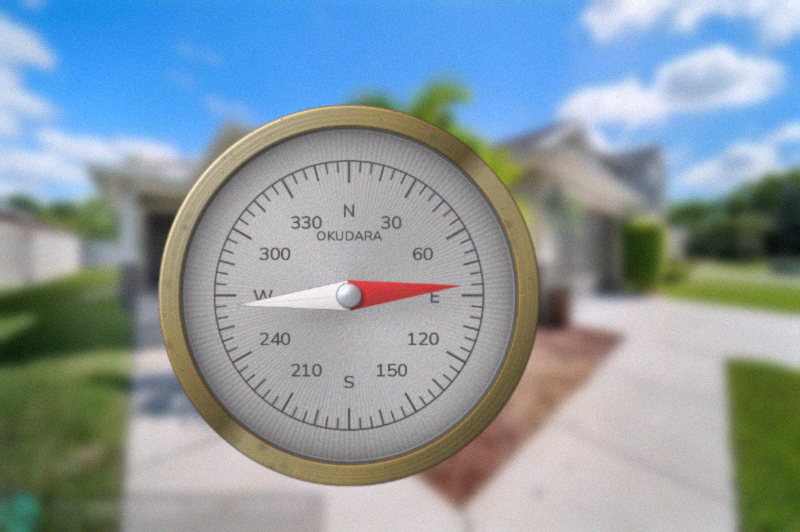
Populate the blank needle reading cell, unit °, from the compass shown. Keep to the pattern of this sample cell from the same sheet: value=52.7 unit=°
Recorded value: value=85 unit=°
